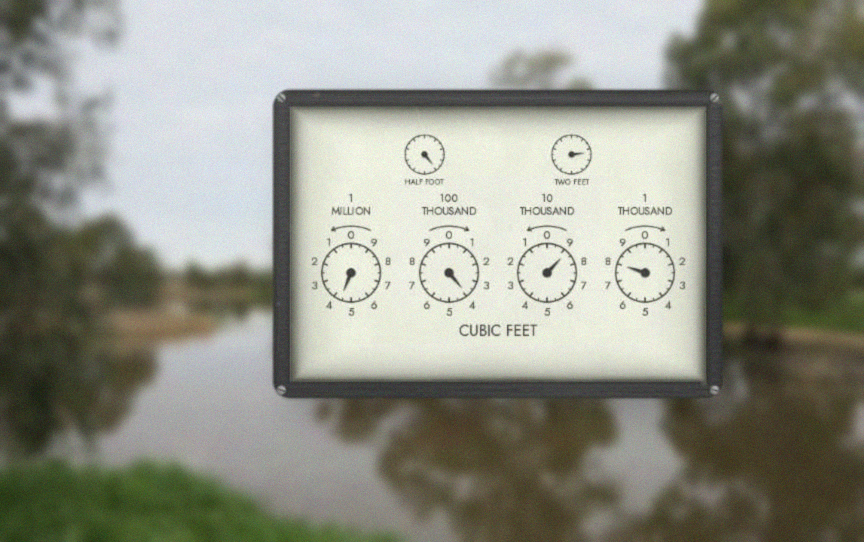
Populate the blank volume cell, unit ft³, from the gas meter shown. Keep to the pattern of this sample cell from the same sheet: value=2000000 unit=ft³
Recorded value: value=438800 unit=ft³
